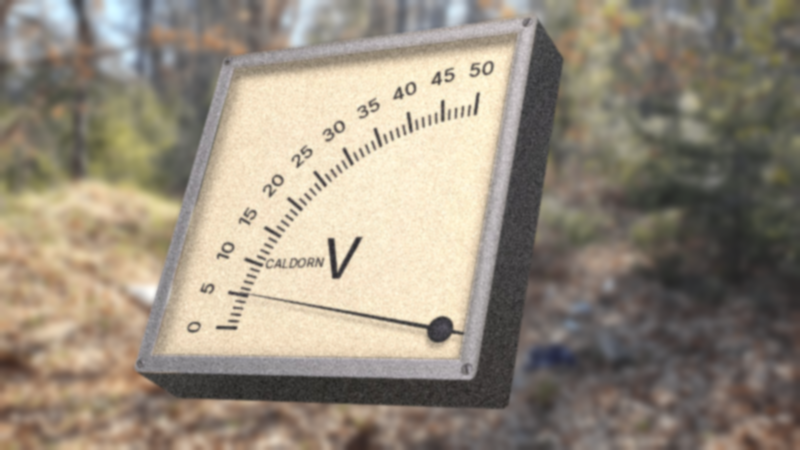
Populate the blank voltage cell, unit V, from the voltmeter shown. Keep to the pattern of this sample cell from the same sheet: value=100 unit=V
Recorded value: value=5 unit=V
